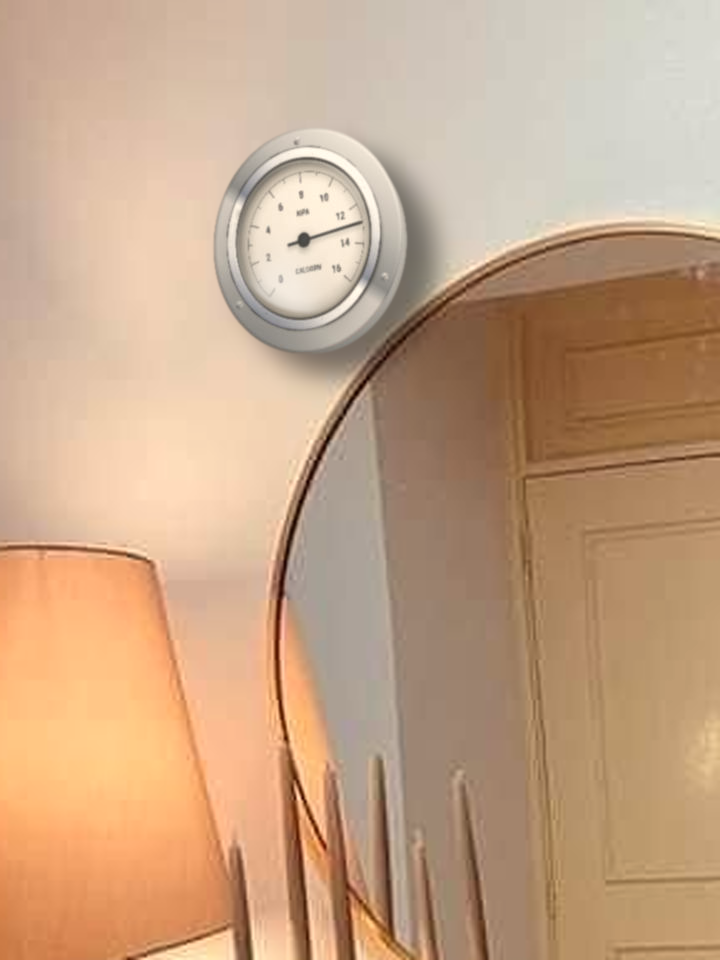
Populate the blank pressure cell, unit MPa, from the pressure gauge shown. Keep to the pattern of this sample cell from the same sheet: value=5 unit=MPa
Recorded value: value=13 unit=MPa
